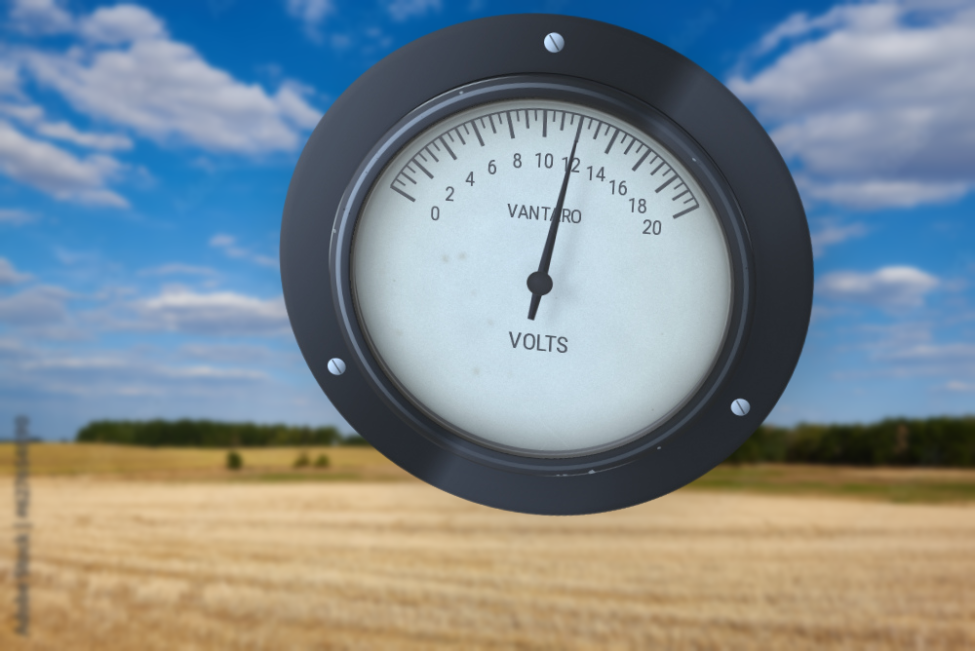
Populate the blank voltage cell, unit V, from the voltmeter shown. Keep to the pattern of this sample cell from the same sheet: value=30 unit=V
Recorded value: value=12 unit=V
